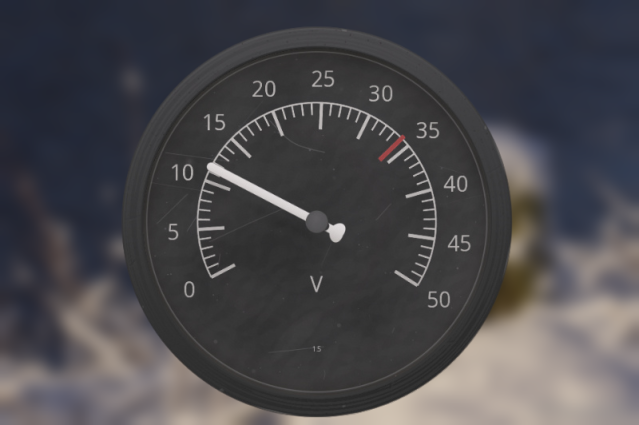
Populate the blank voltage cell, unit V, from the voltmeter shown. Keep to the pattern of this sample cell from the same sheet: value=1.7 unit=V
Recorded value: value=11.5 unit=V
